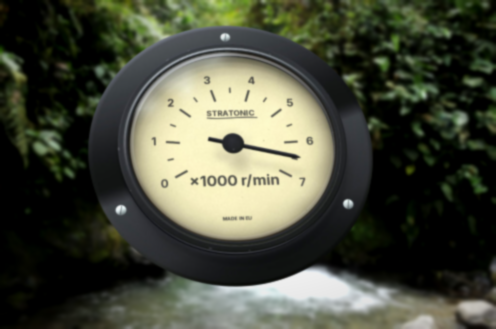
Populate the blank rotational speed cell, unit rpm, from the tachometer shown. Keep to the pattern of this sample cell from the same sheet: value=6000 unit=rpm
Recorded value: value=6500 unit=rpm
